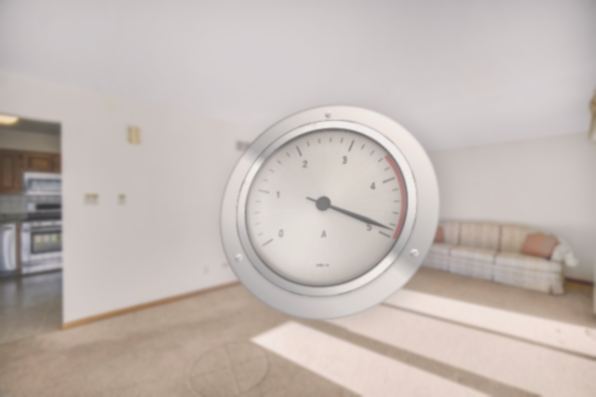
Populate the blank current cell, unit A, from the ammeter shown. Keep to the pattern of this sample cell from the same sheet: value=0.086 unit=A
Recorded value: value=4.9 unit=A
